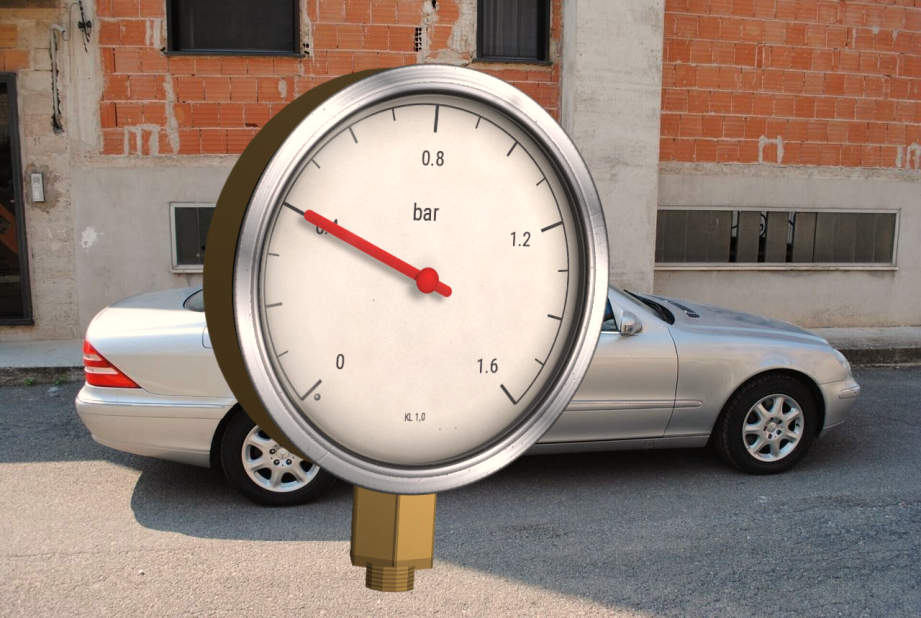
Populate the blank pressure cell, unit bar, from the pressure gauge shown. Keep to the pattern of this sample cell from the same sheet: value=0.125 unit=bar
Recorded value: value=0.4 unit=bar
